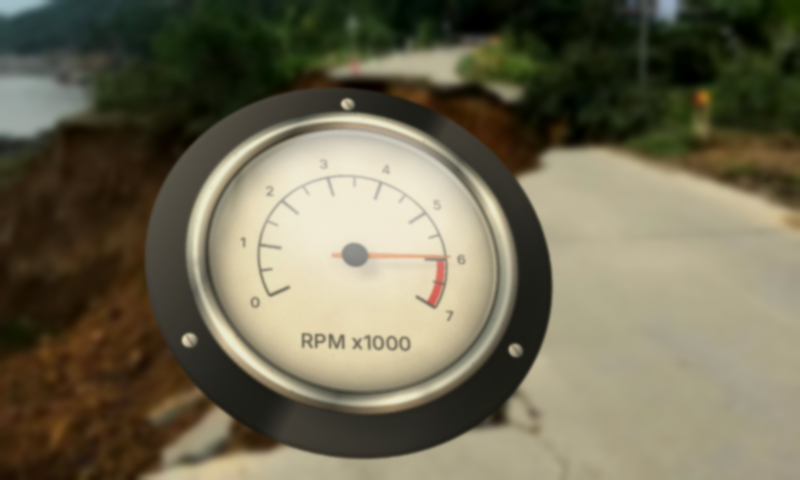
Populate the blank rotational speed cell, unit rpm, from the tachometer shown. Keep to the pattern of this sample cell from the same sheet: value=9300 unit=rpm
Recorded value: value=6000 unit=rpm
